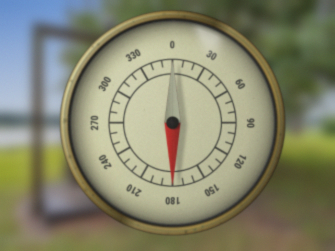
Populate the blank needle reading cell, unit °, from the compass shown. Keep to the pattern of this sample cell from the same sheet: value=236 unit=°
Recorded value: value=180 unit=°
